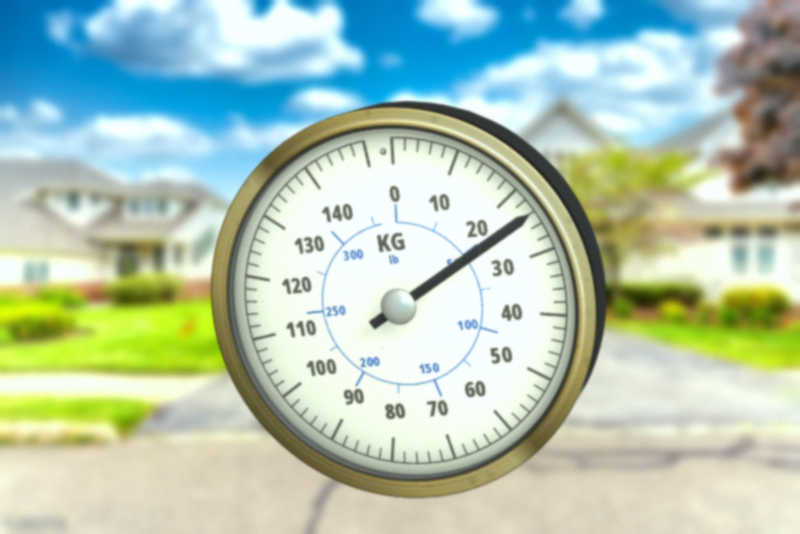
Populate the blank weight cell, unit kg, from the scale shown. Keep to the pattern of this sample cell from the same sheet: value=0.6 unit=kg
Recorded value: value=24 unit=kg
